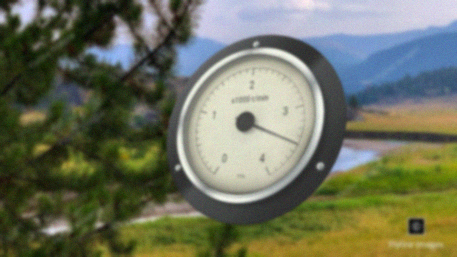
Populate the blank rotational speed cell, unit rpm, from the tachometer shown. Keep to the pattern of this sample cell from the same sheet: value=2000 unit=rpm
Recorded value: value=3500 unit=rpm
